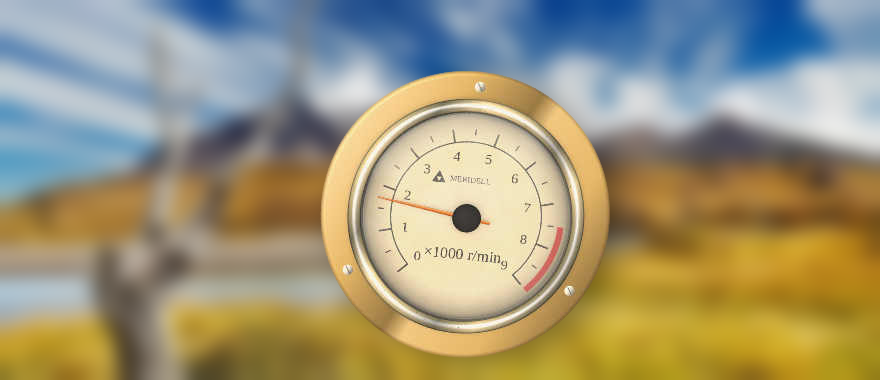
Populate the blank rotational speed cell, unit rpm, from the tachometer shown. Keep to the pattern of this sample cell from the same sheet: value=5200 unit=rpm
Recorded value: value=1750 unit=rpm
